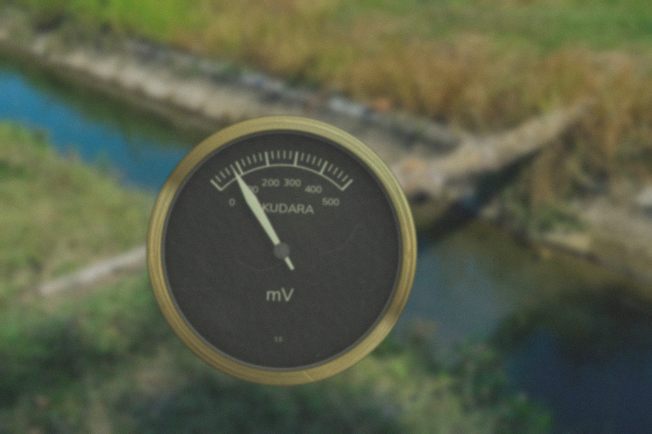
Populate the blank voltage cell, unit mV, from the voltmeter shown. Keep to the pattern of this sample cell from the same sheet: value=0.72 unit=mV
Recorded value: value=80 unit=mV
